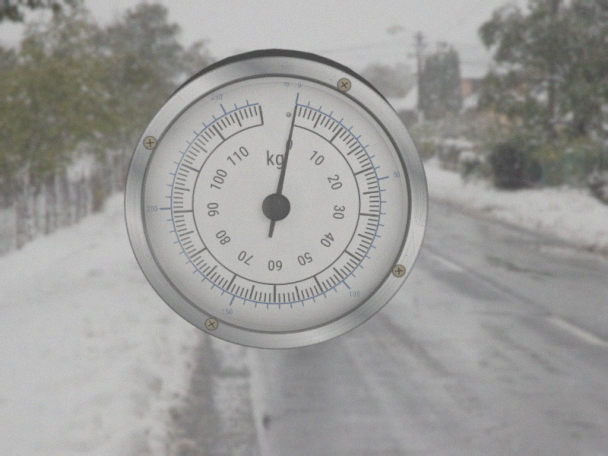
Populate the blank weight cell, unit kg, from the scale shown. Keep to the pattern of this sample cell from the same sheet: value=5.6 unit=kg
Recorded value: value=0 unit=kg
